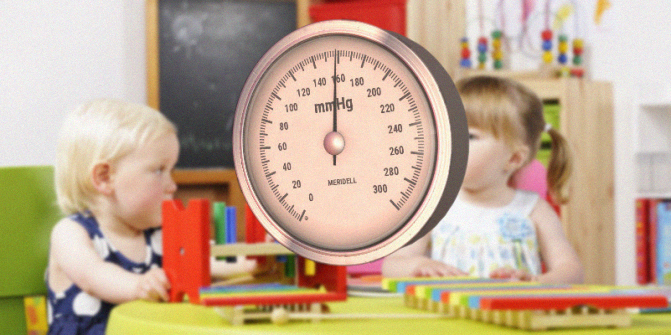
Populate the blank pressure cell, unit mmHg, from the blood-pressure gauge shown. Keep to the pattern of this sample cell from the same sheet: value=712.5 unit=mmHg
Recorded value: value=160 unit=mmHg
